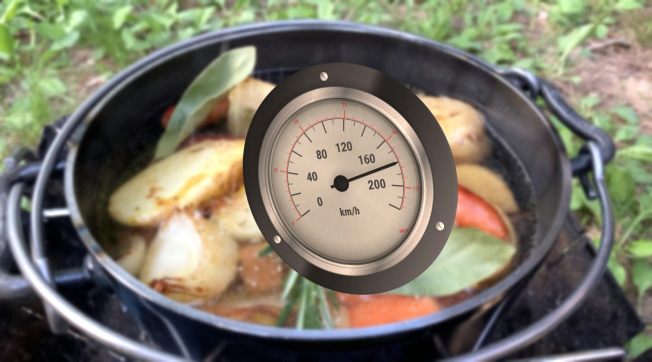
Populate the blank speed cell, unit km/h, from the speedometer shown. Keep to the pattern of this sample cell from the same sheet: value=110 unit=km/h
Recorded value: value=180 unit=km/h
